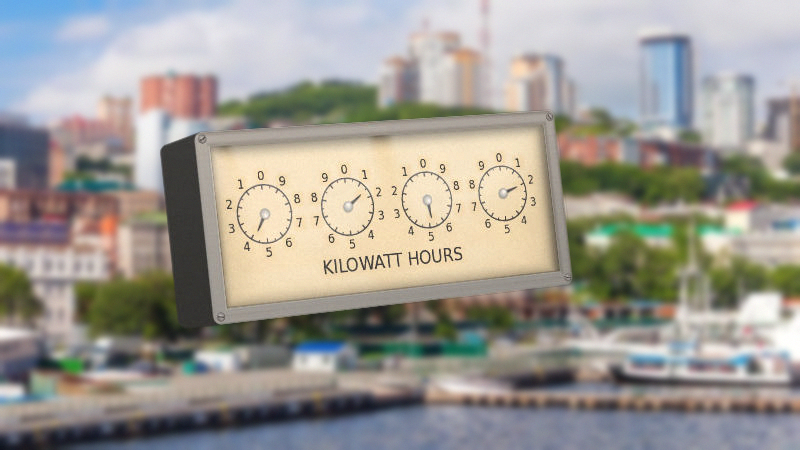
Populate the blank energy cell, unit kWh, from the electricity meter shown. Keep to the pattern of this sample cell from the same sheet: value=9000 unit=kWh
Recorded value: value=4152 unit=kWh
